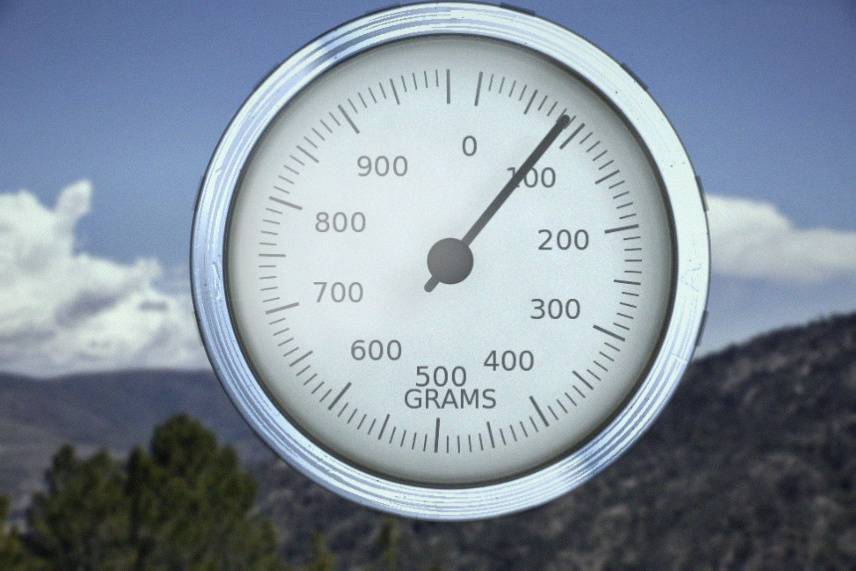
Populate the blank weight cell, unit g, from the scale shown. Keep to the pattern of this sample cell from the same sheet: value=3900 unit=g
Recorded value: value=85 unit=g
